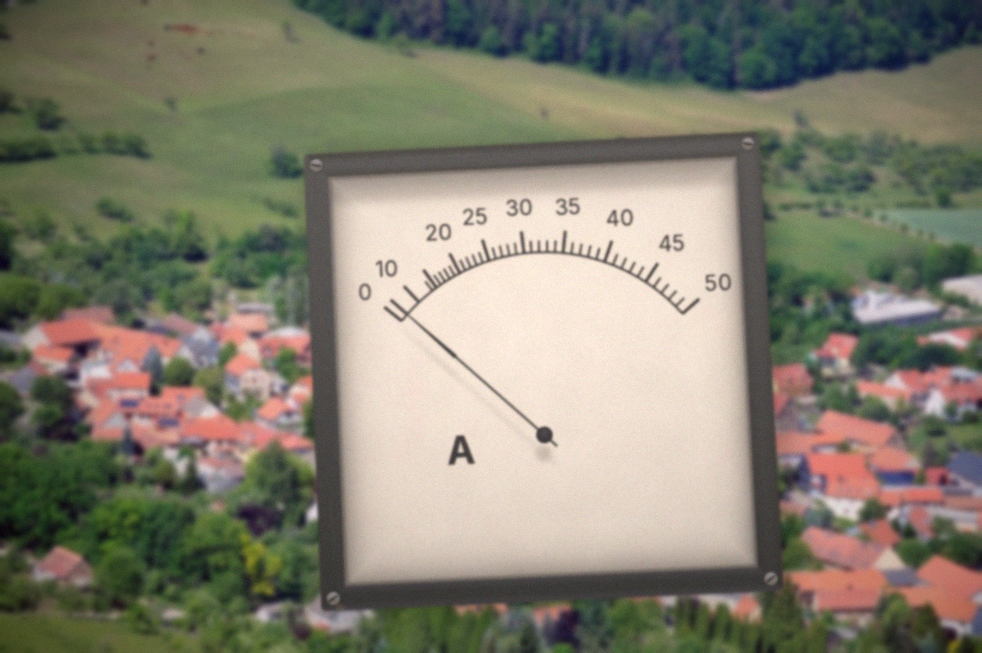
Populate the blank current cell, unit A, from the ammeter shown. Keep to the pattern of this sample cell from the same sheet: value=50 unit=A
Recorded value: value=5 unit=A
